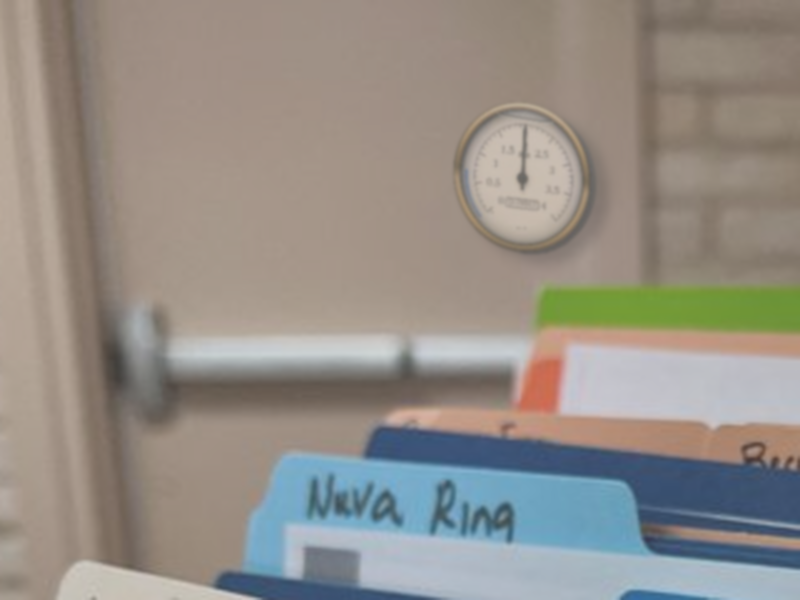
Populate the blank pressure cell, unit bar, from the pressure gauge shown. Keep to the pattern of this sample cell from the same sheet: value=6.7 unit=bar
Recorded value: value=2 unit=bar
